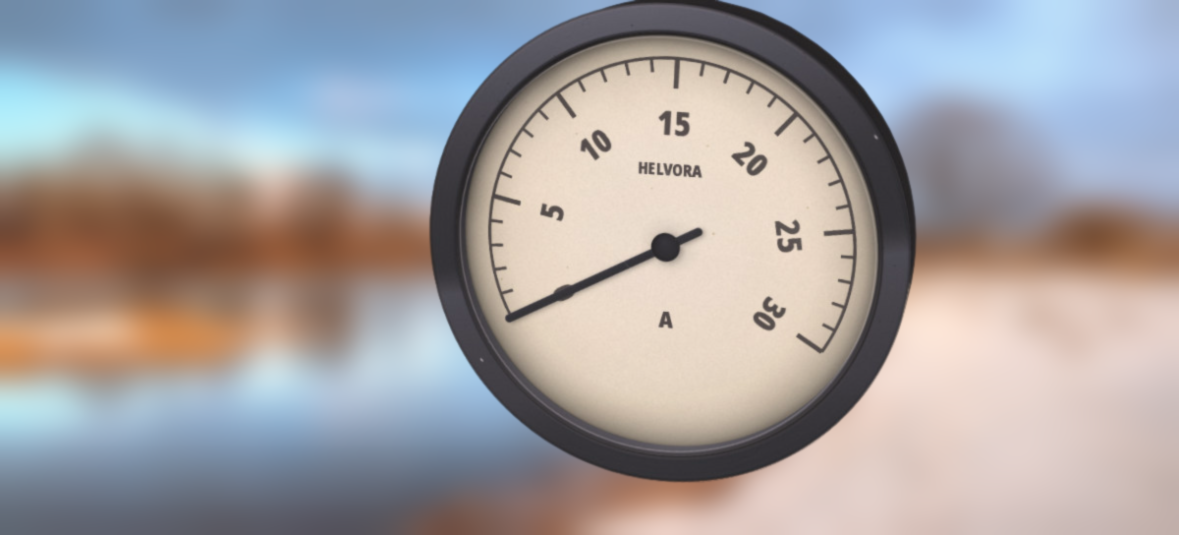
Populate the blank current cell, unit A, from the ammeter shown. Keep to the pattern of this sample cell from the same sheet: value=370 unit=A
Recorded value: value=0 unit=A
